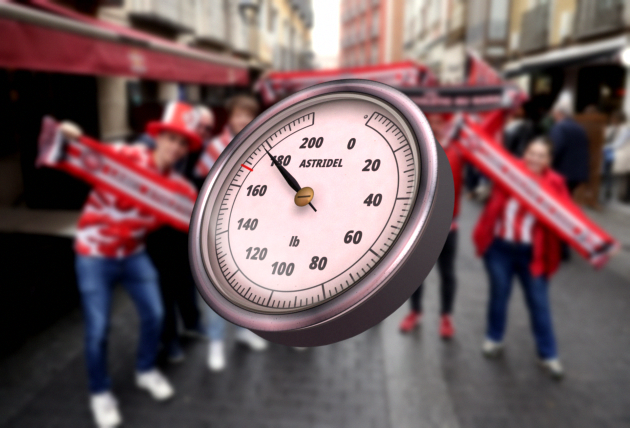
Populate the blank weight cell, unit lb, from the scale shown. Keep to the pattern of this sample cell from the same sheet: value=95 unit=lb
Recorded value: value=178 unit=lb
